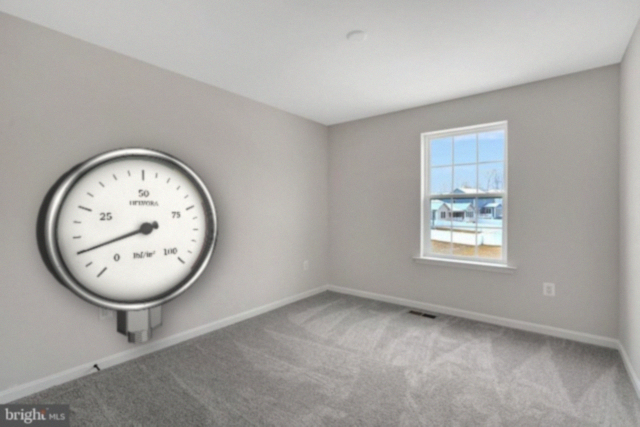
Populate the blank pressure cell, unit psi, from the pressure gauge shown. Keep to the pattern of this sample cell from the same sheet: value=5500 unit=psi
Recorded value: value=10 unit=psi
